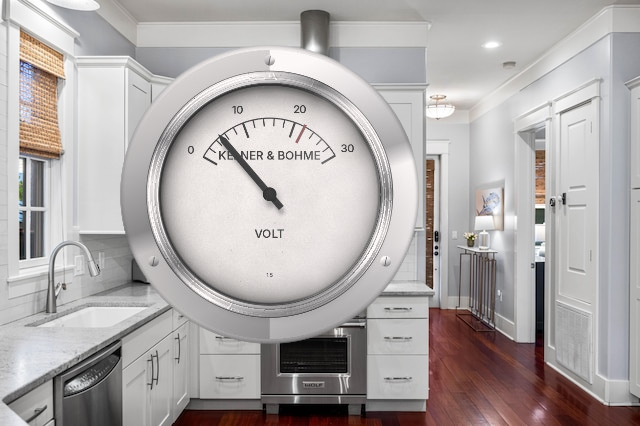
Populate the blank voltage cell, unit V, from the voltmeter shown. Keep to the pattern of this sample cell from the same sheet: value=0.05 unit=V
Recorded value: value=5 unit=V
